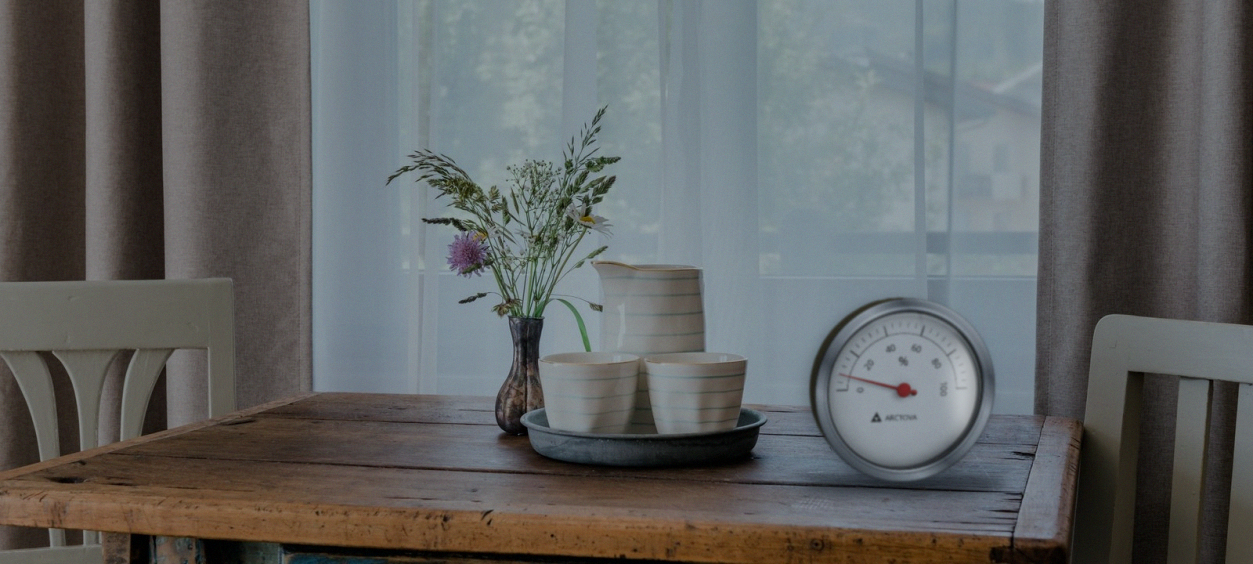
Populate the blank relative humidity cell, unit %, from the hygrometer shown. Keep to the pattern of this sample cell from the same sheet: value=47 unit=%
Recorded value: value=8 unit=%
